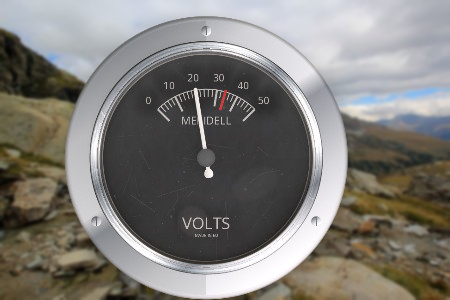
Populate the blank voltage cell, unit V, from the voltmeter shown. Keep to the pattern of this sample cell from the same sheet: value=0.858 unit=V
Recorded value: value=20 unit=V
